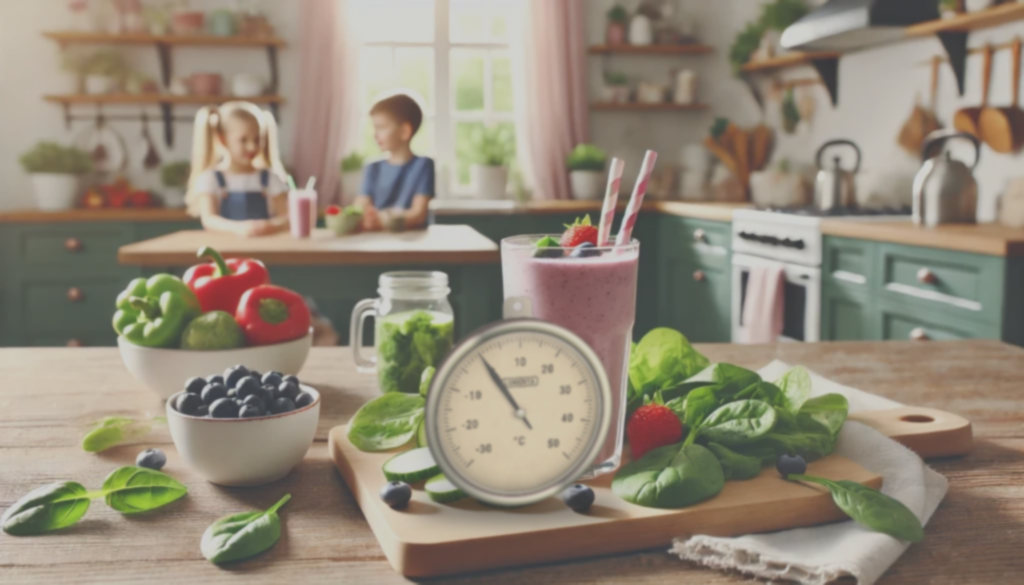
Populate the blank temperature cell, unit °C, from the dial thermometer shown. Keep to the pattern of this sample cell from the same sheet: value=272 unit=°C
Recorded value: value=0 unit=°C
